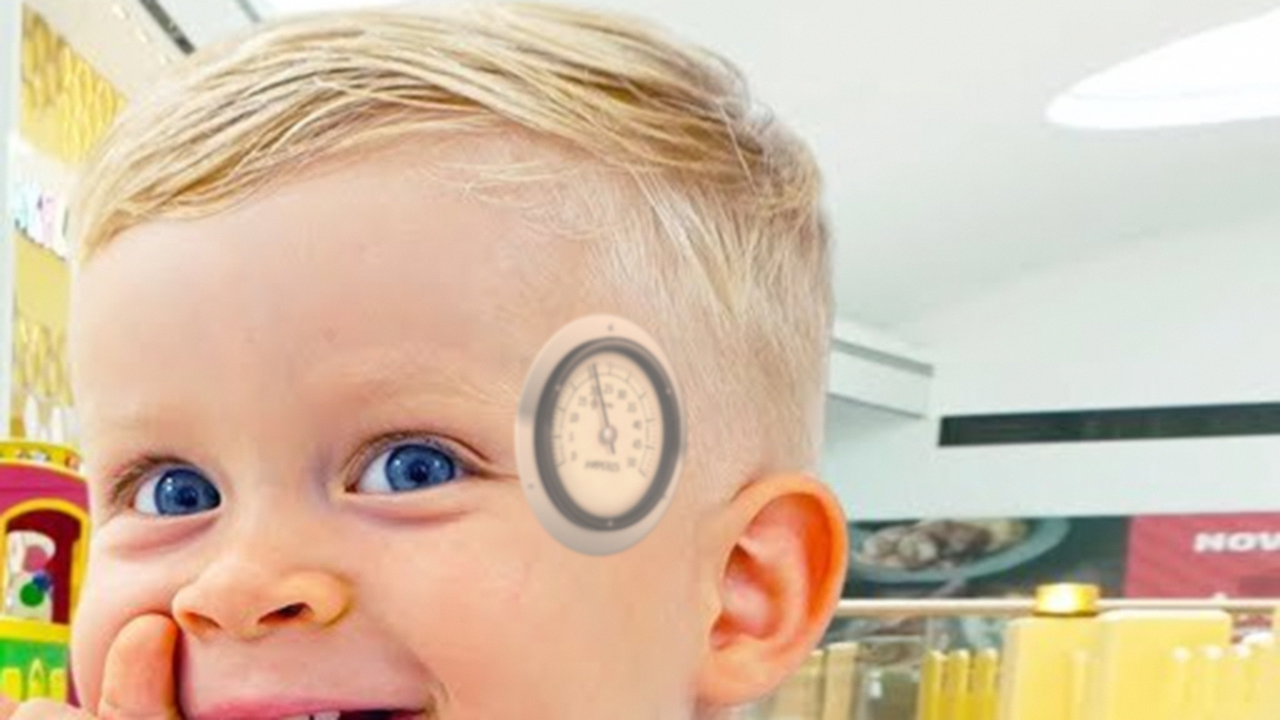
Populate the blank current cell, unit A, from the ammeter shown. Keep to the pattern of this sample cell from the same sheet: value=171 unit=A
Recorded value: value=20 unit=A
